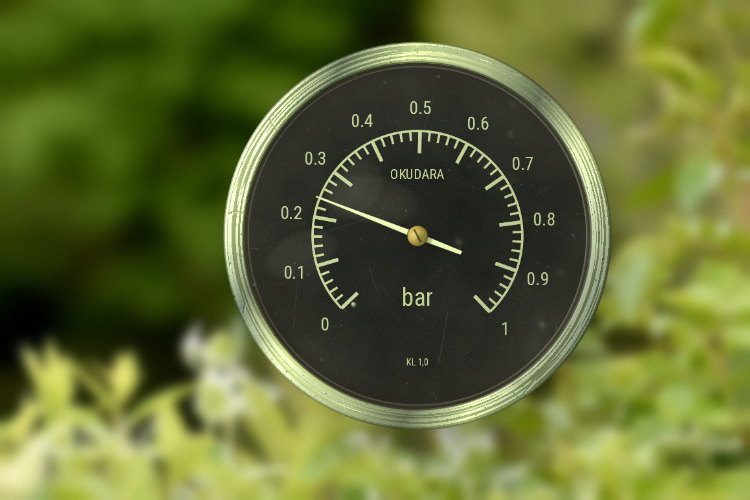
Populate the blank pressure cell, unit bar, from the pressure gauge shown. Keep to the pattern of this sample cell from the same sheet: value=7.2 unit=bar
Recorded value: value=0.24 unit=bar
